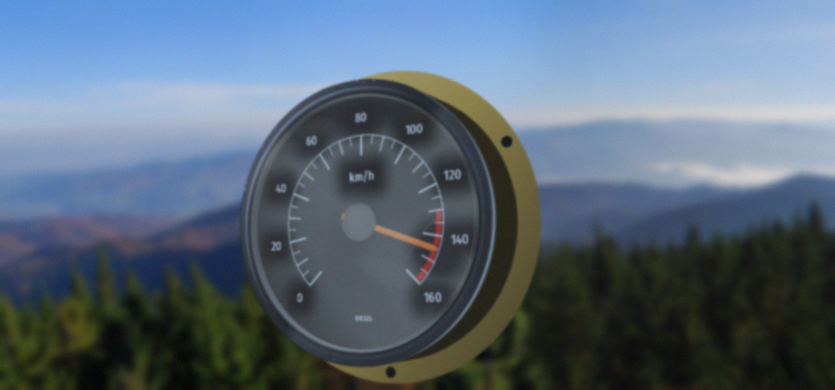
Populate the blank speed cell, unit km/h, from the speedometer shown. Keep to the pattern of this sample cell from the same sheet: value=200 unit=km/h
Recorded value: value=145 unit=km/h
